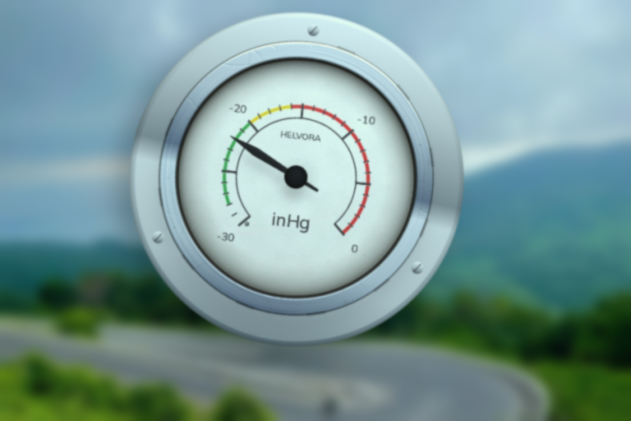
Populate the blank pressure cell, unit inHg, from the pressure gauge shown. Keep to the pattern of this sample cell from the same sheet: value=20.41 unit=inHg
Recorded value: value=-22 unit=inHg
